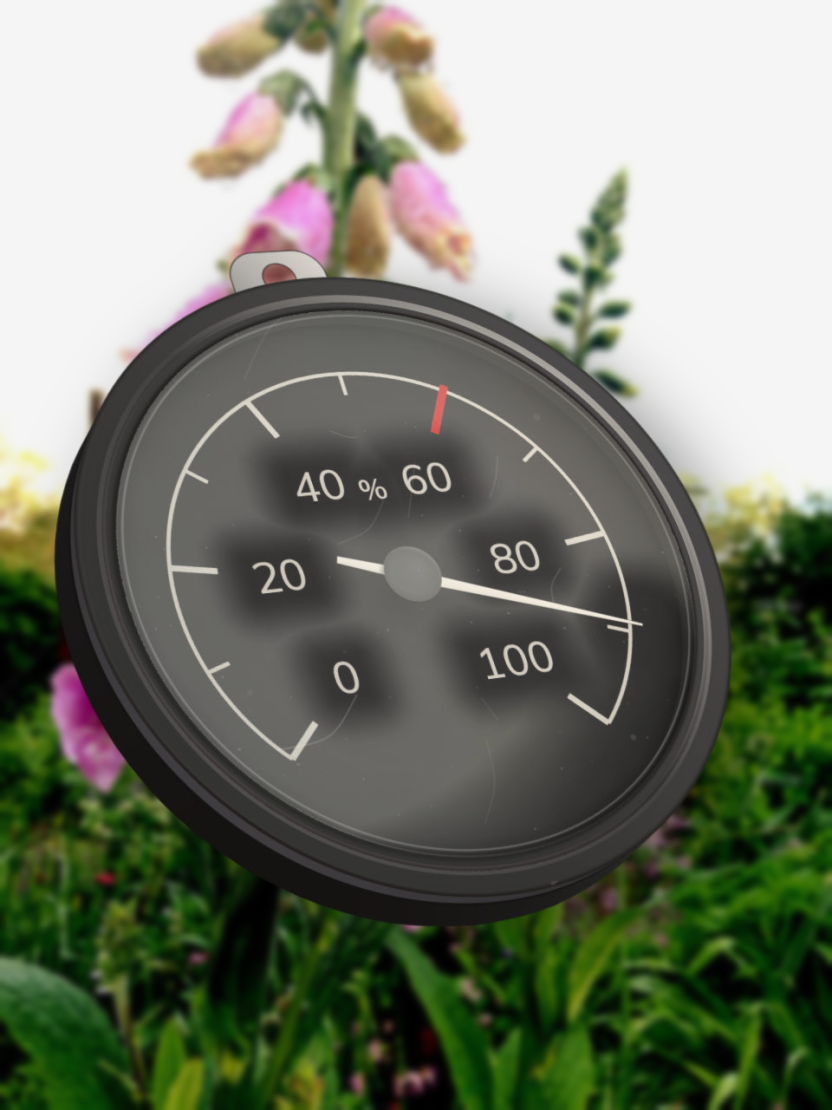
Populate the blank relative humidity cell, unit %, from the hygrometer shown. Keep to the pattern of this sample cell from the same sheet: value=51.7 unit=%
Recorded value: value=90 unit=%
